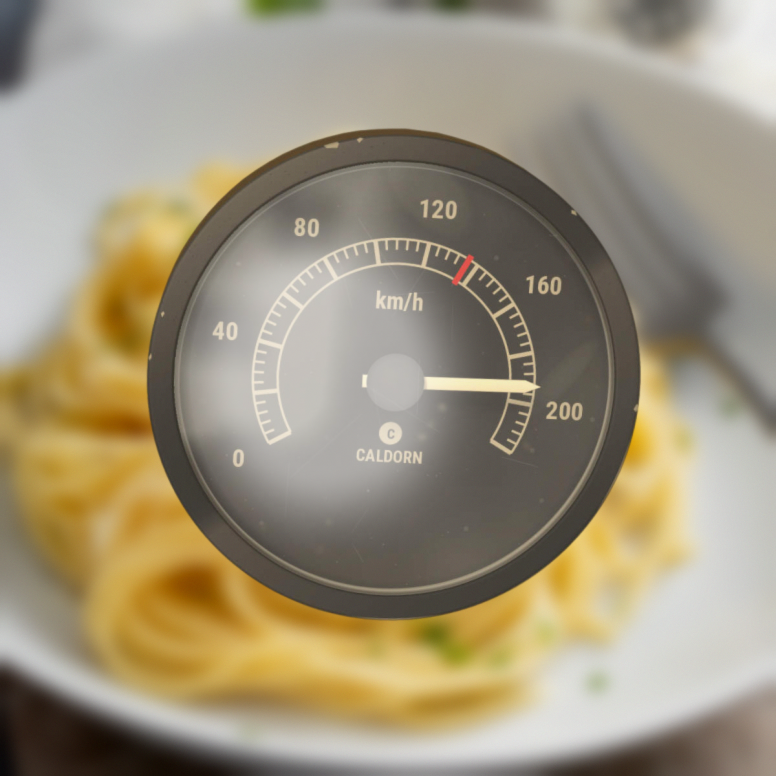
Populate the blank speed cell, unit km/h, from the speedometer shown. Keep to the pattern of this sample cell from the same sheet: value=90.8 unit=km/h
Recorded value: value=192 unit=km/h
